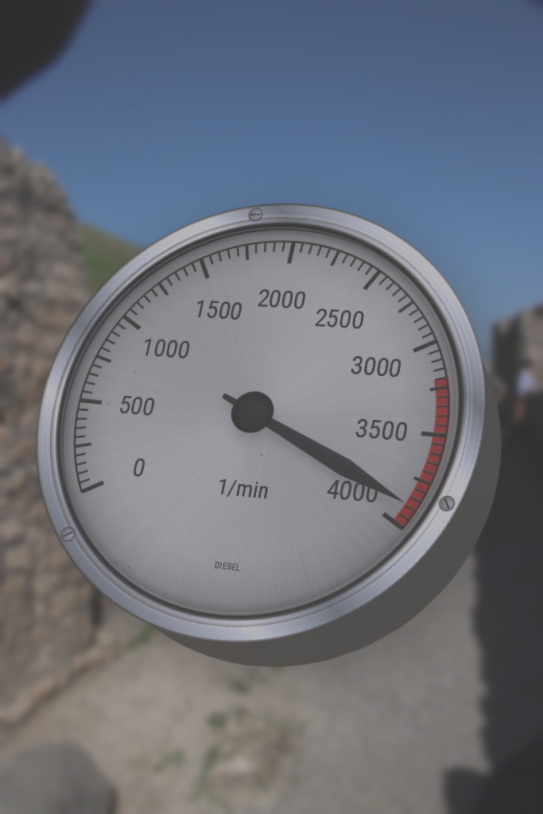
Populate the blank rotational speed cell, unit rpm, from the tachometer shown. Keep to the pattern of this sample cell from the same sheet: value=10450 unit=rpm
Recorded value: value=3900 unit=rpm
